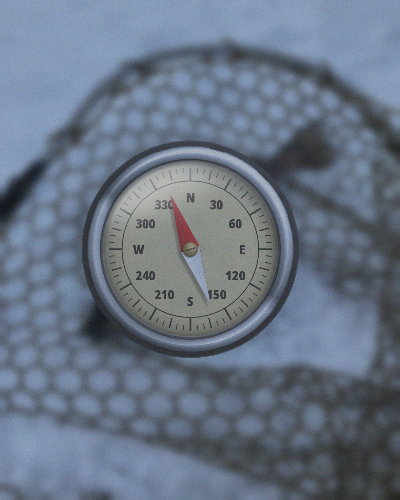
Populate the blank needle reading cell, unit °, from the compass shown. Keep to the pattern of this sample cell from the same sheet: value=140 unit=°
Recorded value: value=340 unit=°
